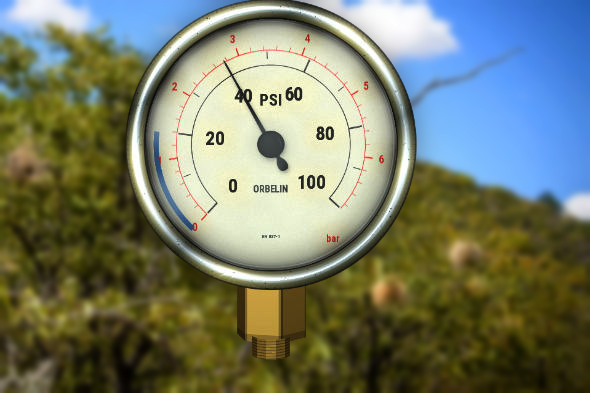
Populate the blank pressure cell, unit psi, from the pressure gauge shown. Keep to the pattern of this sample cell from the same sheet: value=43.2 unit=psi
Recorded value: value=40 unit=psi
